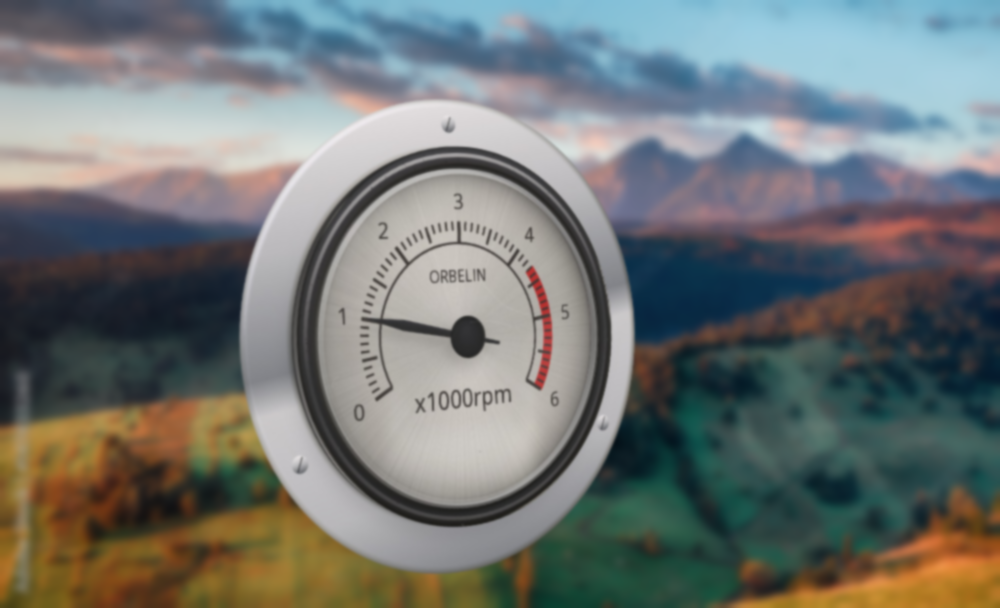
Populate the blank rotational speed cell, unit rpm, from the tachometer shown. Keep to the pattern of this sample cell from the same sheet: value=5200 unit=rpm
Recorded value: value=1000 unit=rpm
